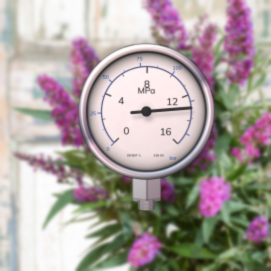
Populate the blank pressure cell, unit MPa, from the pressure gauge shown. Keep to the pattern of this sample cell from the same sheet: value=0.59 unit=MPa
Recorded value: value=13 unit=MPa
